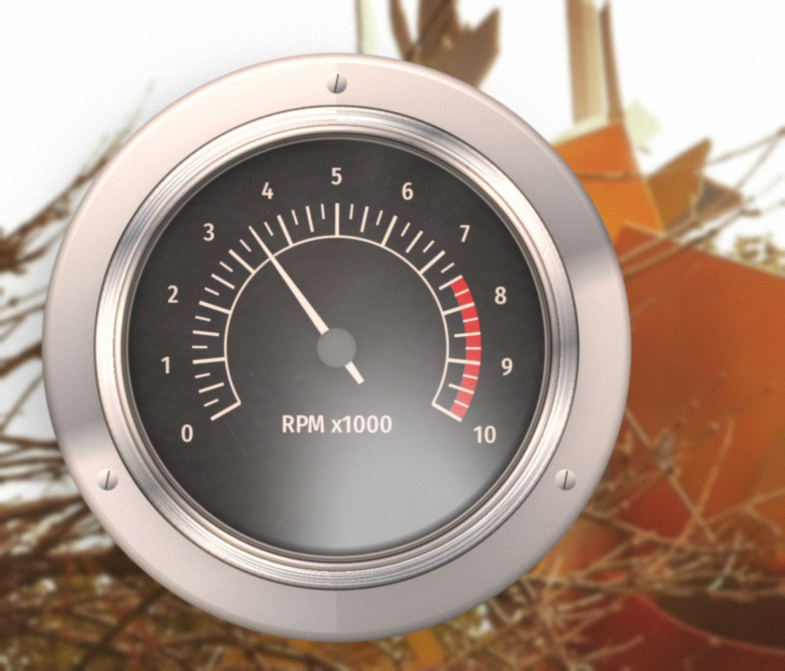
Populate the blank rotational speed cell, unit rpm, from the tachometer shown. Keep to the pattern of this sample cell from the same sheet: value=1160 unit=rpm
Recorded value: value=3500 unit=rpm
